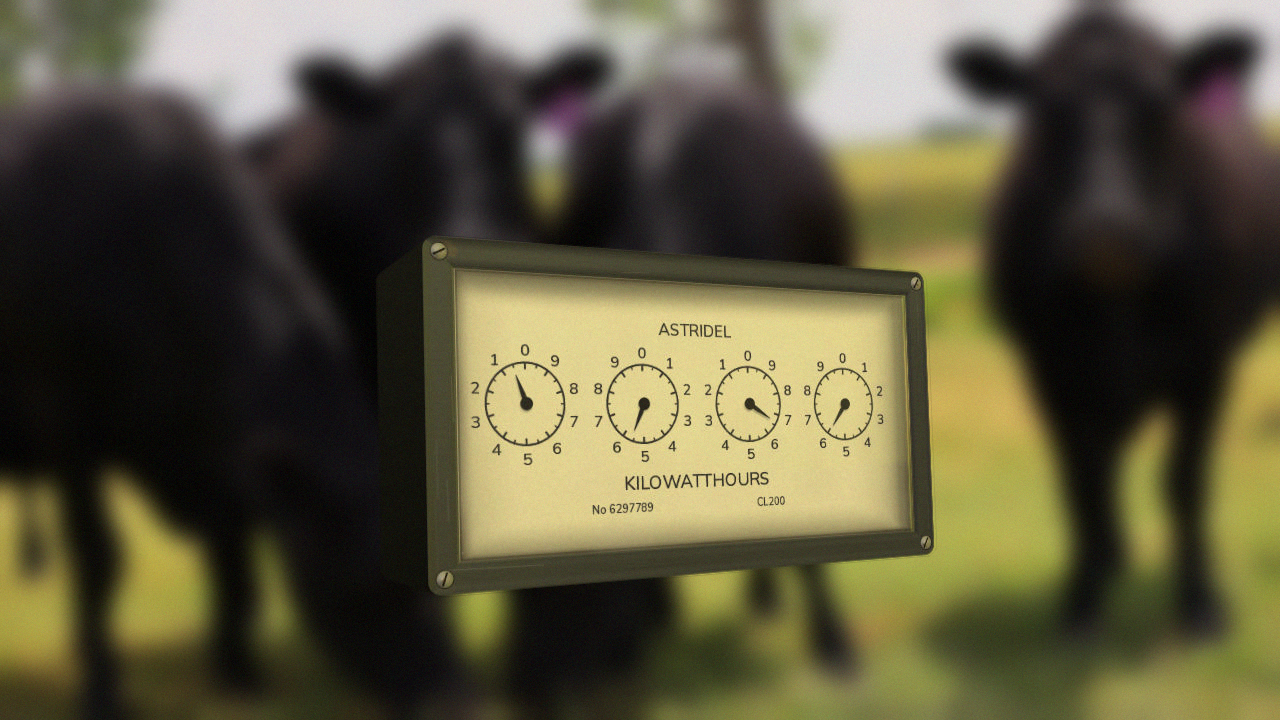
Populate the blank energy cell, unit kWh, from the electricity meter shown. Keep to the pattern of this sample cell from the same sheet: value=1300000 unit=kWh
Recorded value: value=566 unit=kWh
